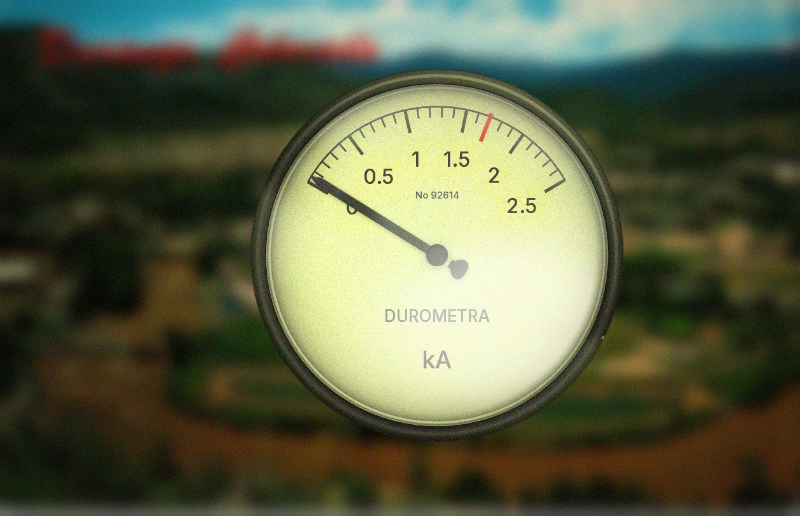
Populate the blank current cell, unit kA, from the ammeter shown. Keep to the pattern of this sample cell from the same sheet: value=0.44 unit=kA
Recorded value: value=0.05 unit=kA
